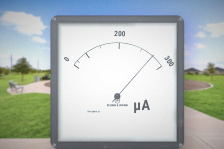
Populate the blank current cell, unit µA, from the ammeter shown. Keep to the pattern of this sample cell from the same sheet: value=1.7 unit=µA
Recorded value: value=275 unit=µA
